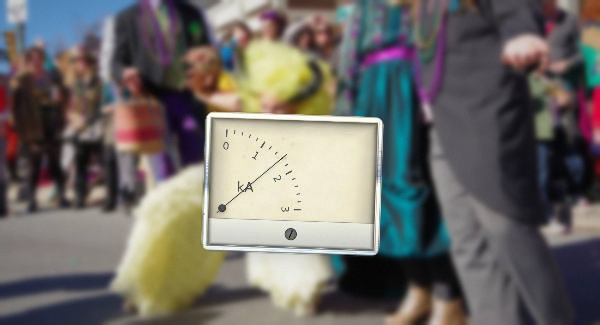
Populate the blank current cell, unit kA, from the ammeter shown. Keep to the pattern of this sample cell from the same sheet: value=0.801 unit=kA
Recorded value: value=1.6 unit=kA
